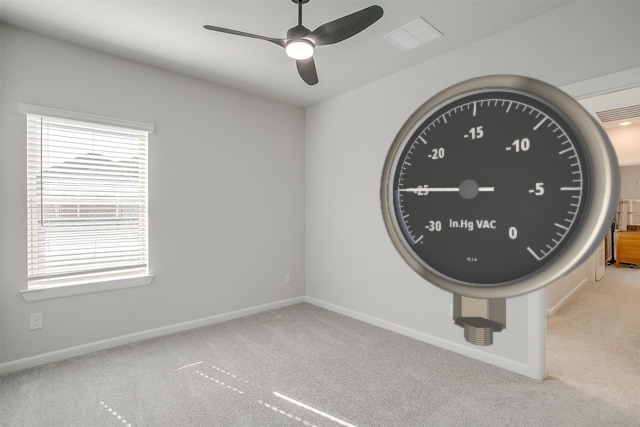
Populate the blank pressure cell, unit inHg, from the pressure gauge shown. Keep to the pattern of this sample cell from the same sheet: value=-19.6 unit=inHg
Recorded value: value=-25 unit=inHg
